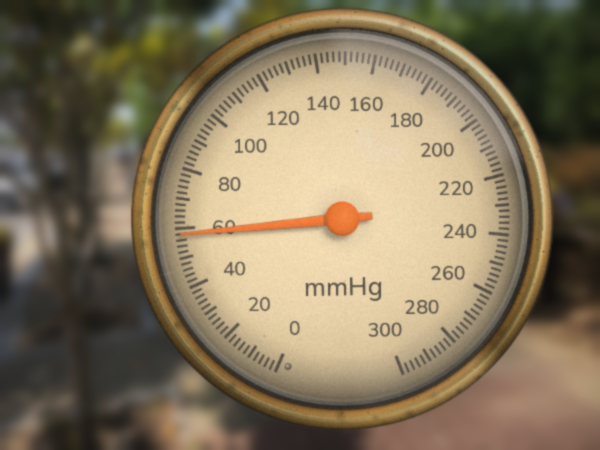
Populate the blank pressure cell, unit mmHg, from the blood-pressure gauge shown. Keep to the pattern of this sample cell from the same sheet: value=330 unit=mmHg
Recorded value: value=58 unit=mmHg
